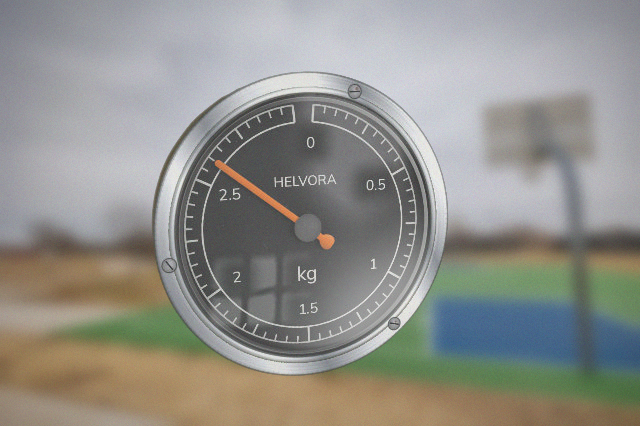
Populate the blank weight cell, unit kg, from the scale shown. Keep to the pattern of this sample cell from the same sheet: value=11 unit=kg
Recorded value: value=2.6 unit=kg
